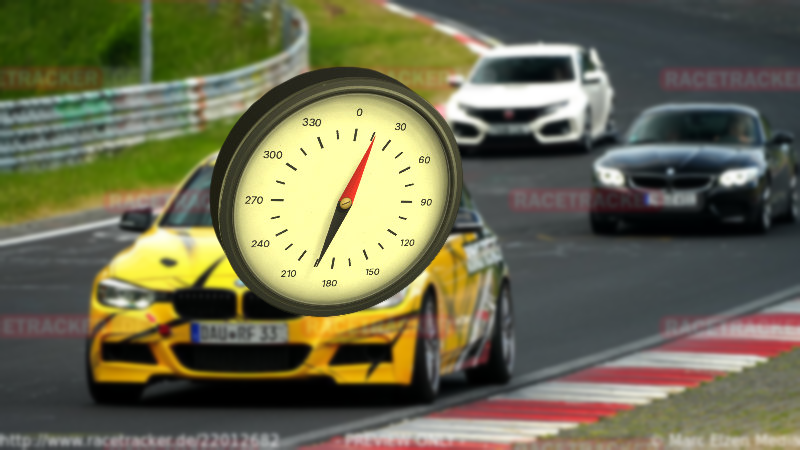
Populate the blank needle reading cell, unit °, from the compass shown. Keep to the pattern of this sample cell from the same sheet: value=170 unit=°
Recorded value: value=15 unit=°
